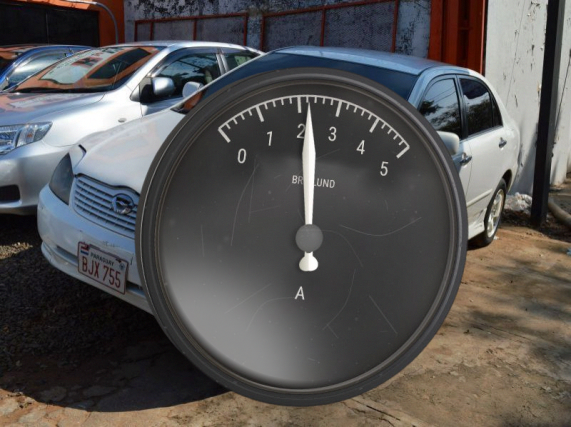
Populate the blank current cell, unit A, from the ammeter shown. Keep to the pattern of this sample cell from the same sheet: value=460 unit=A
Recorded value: value=2.2 unit=A
